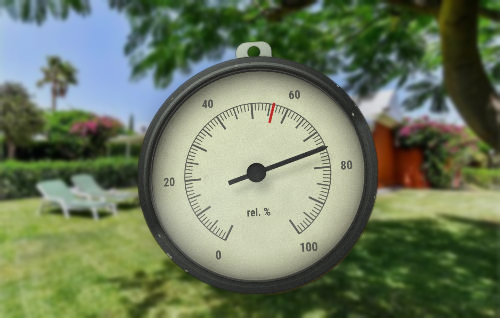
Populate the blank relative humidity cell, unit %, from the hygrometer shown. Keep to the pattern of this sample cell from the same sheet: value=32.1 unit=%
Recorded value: value=75 unit=%
